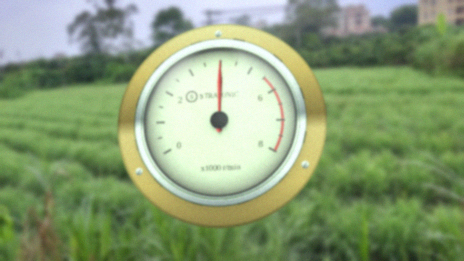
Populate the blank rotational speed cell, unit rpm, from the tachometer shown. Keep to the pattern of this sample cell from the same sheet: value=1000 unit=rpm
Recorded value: value=4000 unit=rpm
